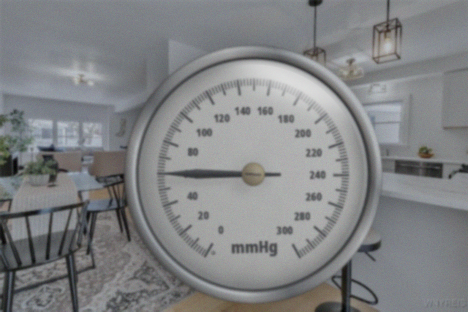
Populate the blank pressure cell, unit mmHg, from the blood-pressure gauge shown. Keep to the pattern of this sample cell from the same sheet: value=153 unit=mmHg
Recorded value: value=60 unit=mmHg
